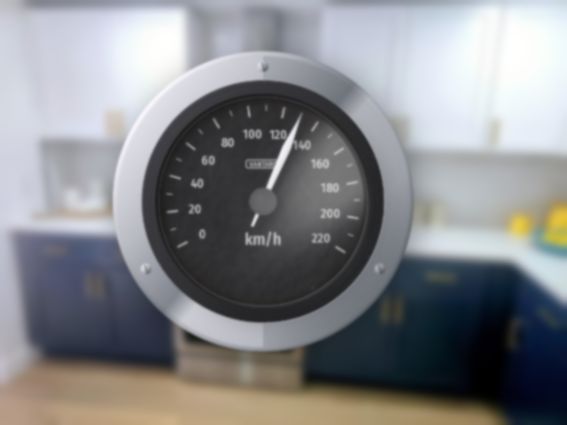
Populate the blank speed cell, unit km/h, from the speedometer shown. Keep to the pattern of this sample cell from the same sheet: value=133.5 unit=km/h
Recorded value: value=130 unit=km/h
